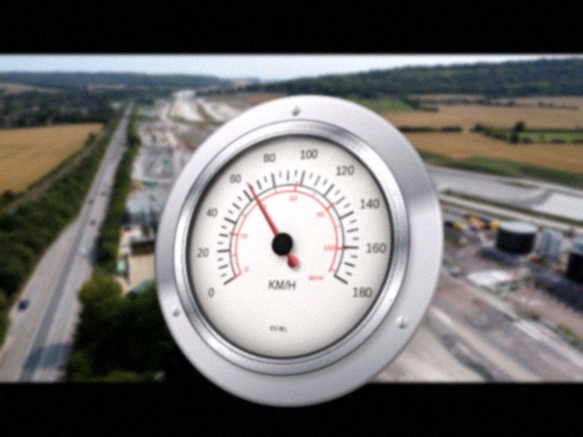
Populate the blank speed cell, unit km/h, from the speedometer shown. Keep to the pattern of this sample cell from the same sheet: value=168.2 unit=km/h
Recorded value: value=65 unit=km/h
